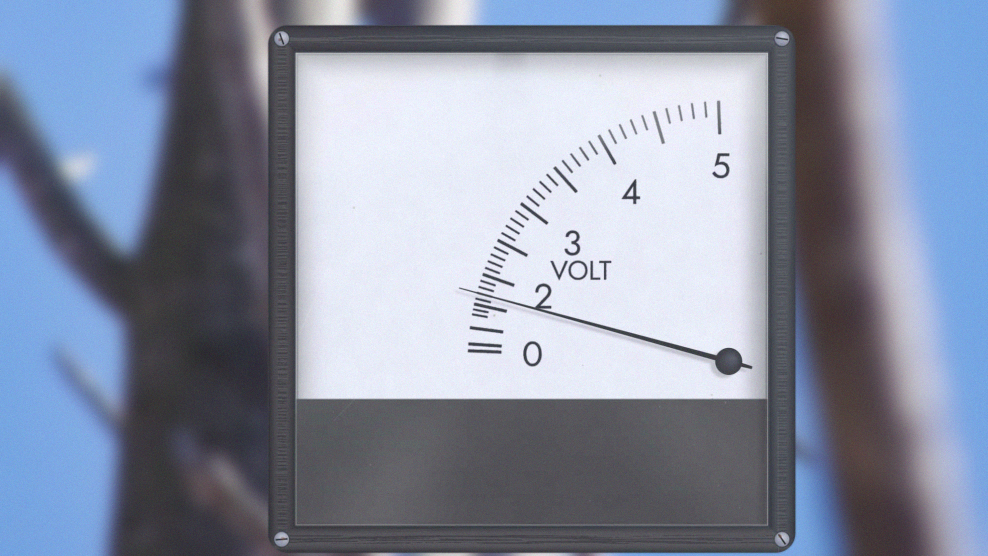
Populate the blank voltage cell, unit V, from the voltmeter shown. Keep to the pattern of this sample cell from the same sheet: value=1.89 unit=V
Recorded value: value=1.7 unit=V
